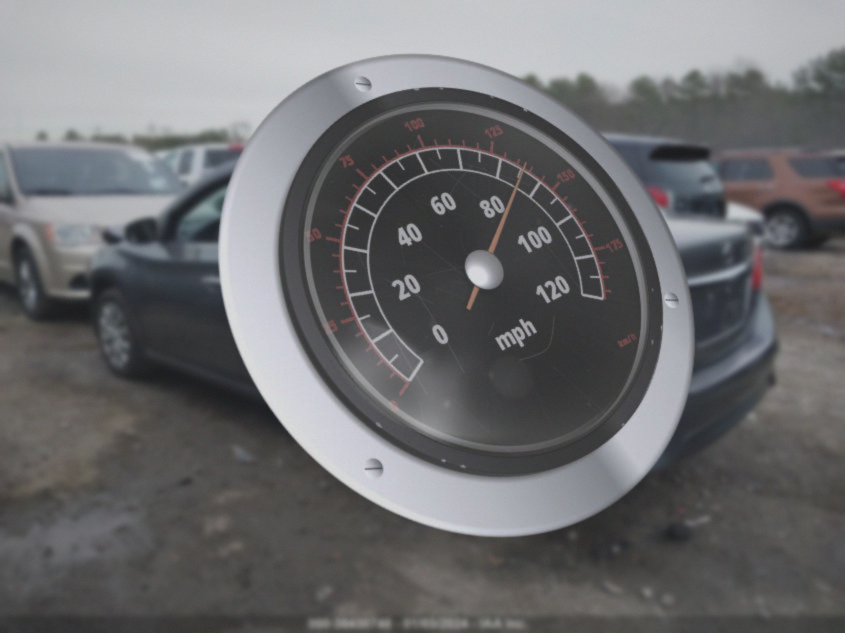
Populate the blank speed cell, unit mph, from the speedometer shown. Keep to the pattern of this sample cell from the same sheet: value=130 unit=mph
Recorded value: value=85 unit=mph
